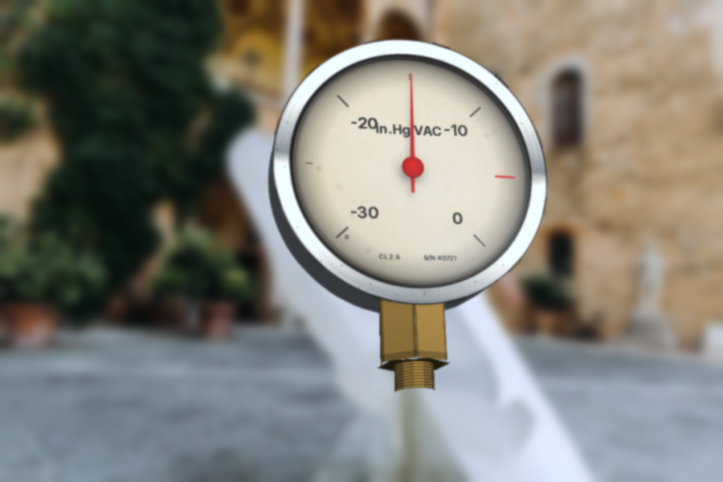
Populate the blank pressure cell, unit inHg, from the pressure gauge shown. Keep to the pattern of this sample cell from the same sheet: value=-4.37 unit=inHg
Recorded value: value=-15 unit=inHg
